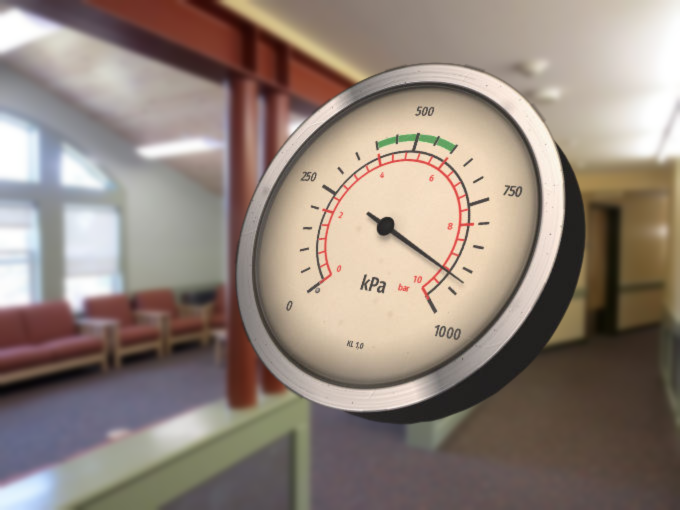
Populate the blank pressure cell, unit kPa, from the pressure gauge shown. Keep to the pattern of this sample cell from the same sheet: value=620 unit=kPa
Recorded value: value=925 unit=kPa
